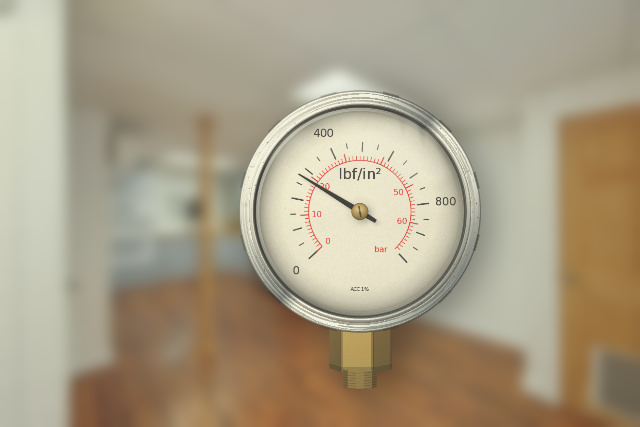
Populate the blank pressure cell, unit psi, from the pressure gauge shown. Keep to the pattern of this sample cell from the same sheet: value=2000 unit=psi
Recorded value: value=275 unit=psi
